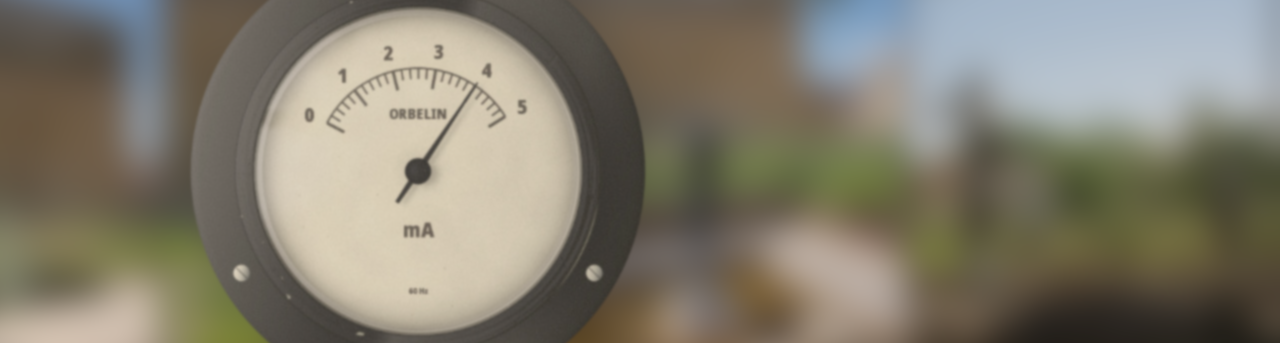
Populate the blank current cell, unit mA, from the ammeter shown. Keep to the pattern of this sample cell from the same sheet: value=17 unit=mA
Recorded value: value=4 unit=mA
